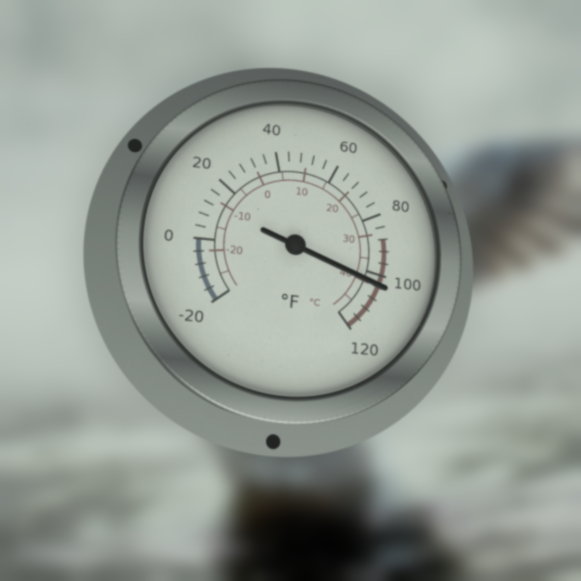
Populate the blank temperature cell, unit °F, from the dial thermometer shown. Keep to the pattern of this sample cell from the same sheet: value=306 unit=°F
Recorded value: value=104 unit=°F
